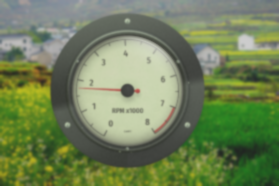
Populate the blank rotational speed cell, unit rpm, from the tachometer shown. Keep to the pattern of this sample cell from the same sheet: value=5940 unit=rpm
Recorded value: value=1750 unit=rpm
